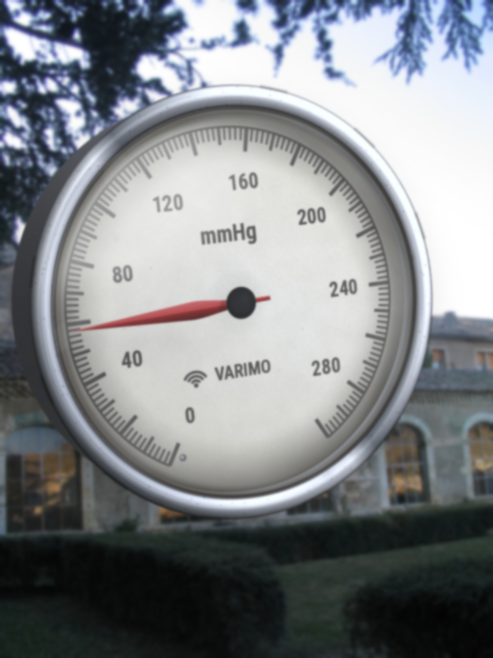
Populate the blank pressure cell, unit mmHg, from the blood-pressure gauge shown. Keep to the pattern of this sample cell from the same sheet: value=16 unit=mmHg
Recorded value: value=58 unit=mmHg
